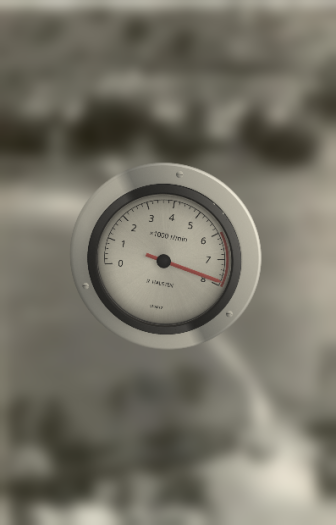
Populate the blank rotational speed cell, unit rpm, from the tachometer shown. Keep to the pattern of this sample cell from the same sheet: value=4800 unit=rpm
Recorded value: value=7800 unit=rpm
